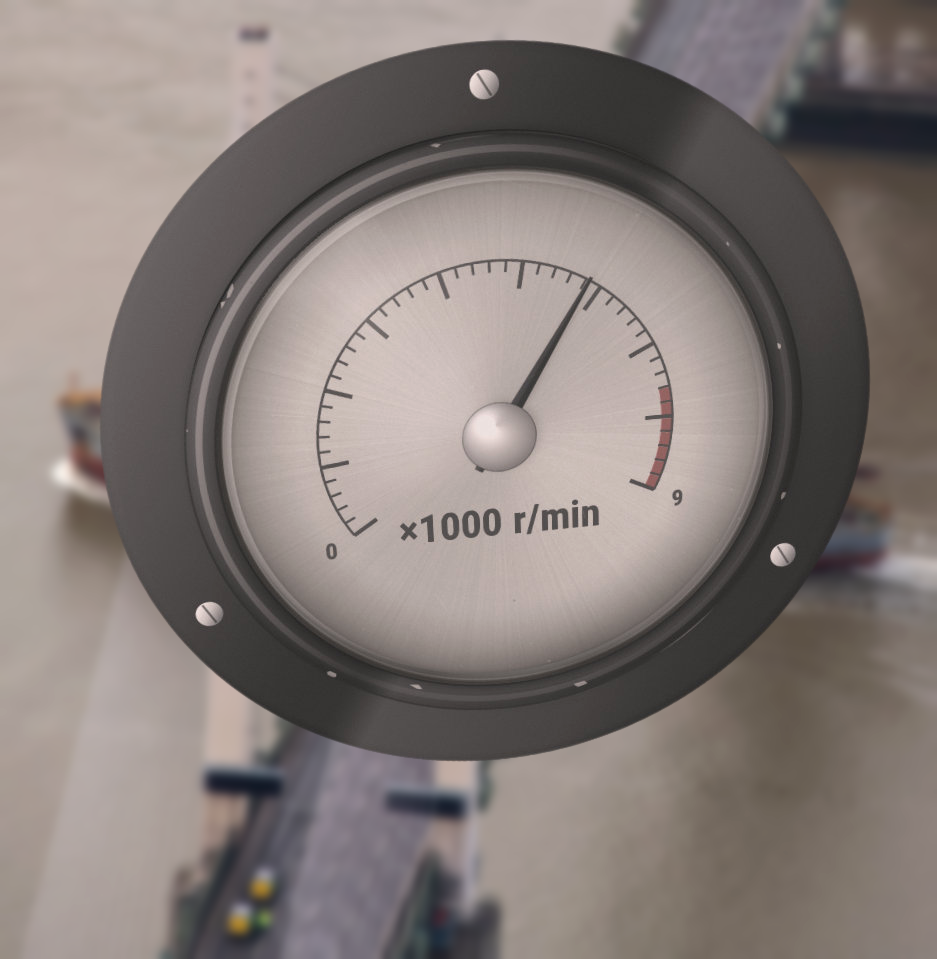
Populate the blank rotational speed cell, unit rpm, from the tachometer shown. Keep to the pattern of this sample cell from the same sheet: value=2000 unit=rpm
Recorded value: value=5800 unit=rpm
